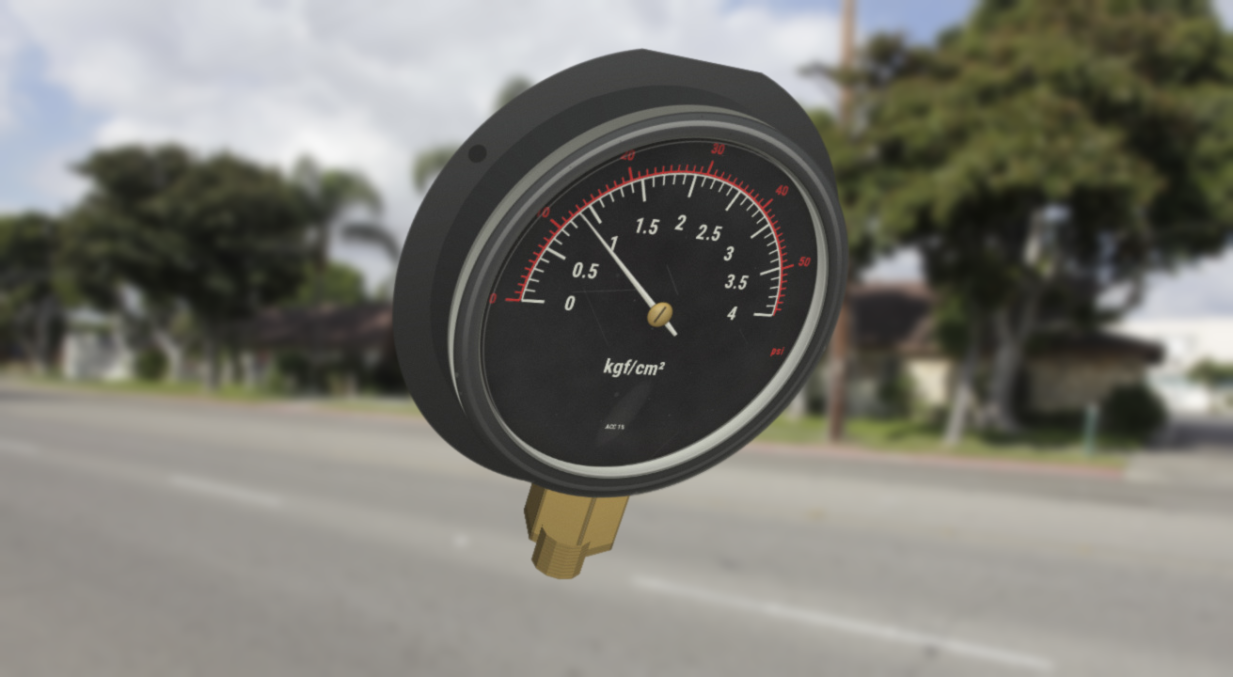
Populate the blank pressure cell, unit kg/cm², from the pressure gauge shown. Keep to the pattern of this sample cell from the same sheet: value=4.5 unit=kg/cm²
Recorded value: value=0.9 unit=kg/cm²
